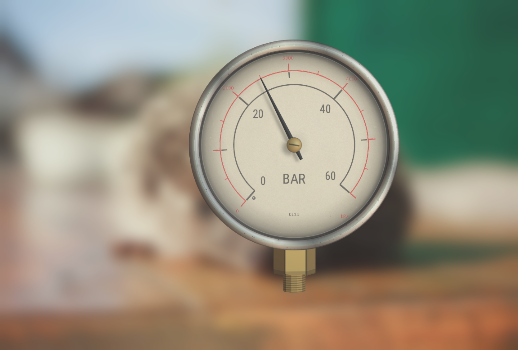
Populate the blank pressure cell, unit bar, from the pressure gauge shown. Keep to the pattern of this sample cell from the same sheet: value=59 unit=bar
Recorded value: value=25 unit=bar
